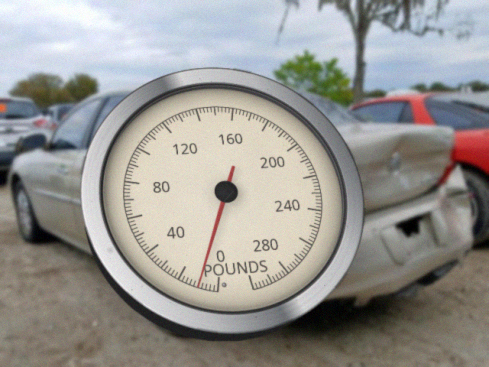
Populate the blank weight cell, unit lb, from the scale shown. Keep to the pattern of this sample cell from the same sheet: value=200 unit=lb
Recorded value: value=10 unit=lb
